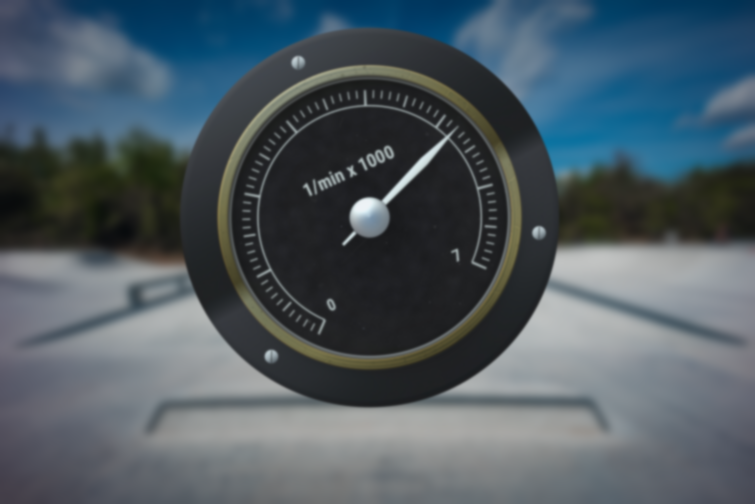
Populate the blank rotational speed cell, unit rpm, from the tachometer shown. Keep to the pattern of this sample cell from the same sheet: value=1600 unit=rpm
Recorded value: value=5200 unit=rpm
